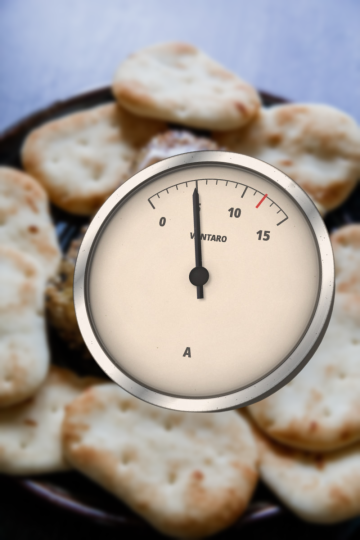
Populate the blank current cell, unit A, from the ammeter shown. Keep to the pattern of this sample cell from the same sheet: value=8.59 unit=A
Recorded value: value=5 unit=A
